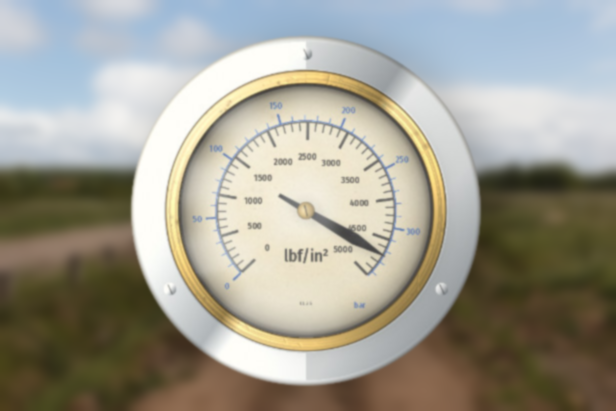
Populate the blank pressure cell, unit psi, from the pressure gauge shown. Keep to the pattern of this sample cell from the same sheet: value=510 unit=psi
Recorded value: value=4700 unit=psi
